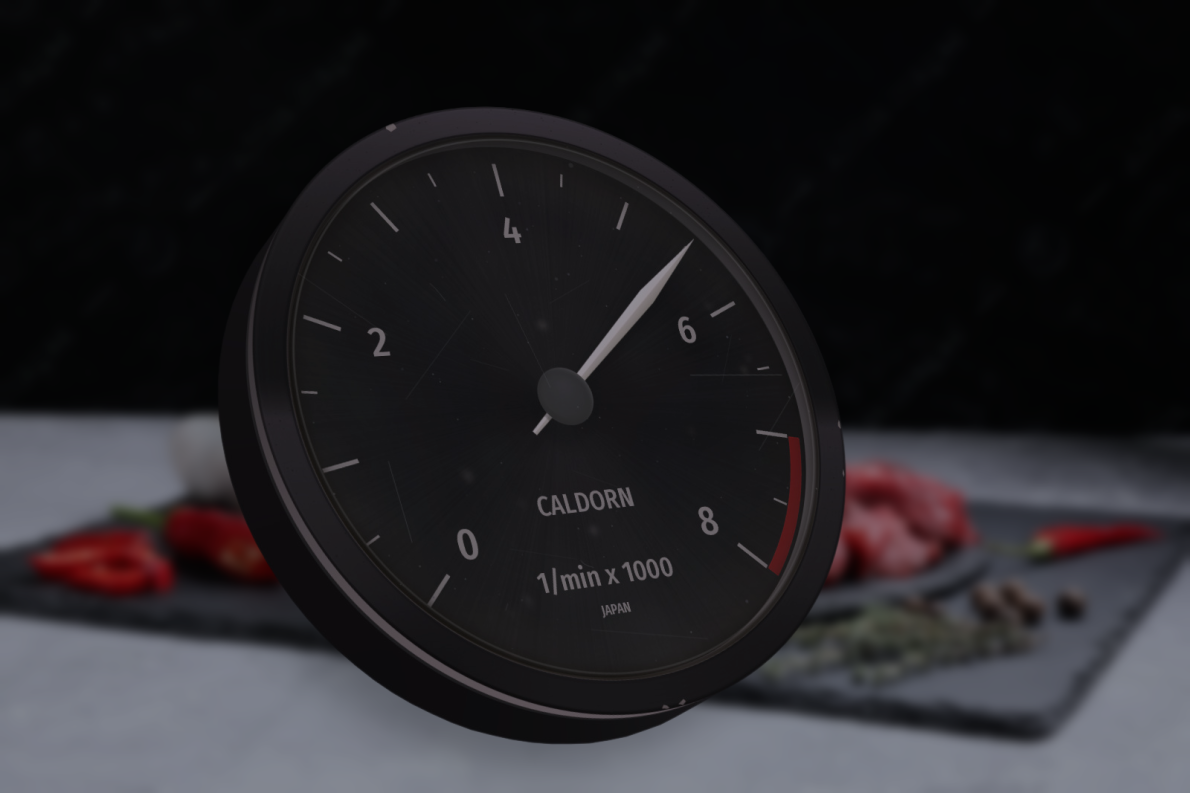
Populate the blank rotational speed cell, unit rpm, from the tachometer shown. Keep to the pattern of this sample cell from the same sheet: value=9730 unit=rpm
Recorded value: value=5500 unit=rpm
